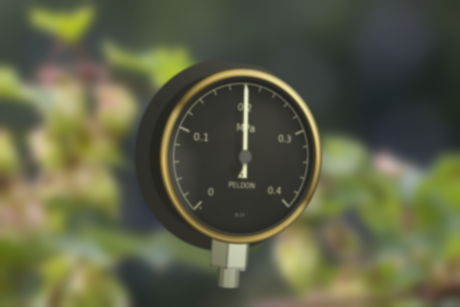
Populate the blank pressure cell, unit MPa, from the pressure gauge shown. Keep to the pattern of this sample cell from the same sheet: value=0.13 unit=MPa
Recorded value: value=0.2 unit=MPa
